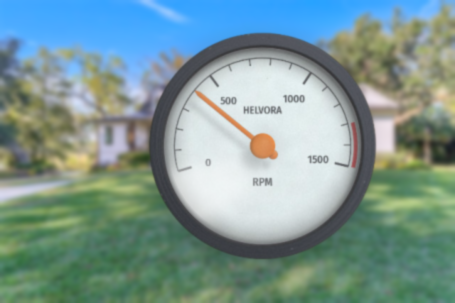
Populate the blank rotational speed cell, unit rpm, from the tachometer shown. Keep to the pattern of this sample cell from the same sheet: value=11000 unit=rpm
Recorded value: value=400 unit=rpm
